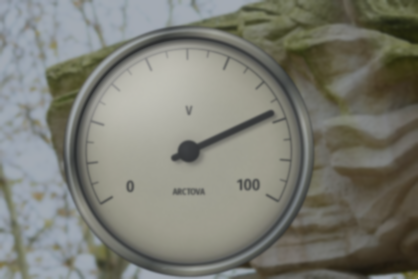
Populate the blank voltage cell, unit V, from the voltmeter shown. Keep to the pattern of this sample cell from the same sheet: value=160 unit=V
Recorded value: value=77.5 unit=V
